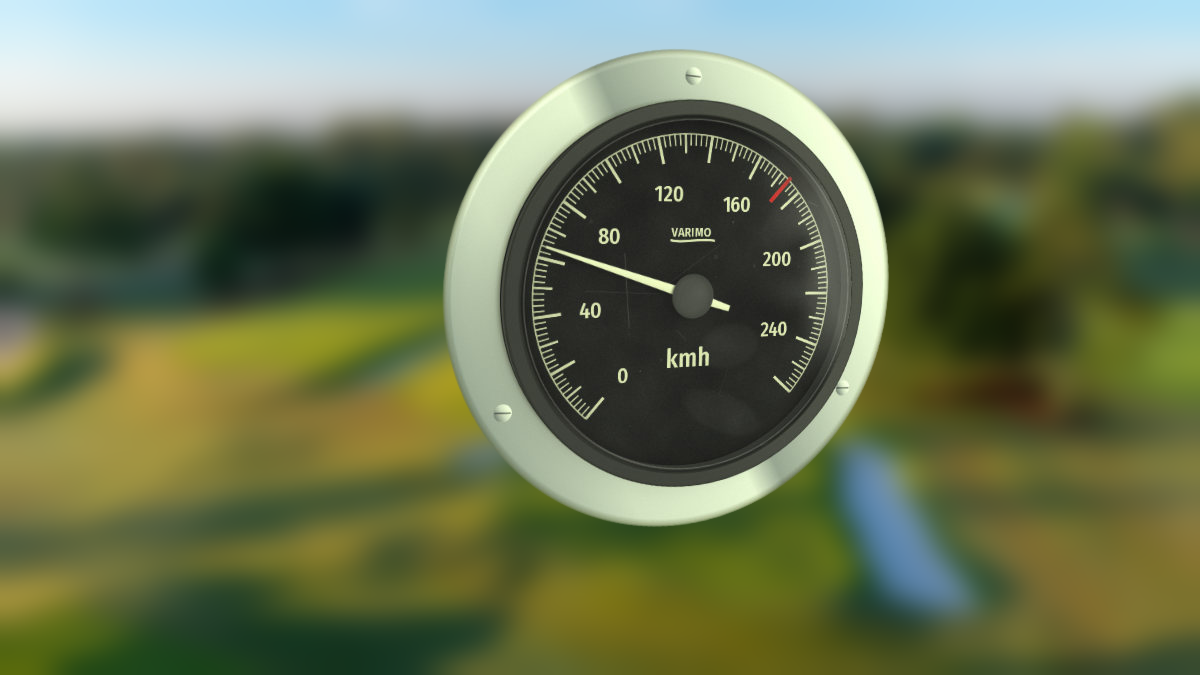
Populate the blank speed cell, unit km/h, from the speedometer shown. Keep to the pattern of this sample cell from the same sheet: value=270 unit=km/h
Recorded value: value=64 unit=km/h
